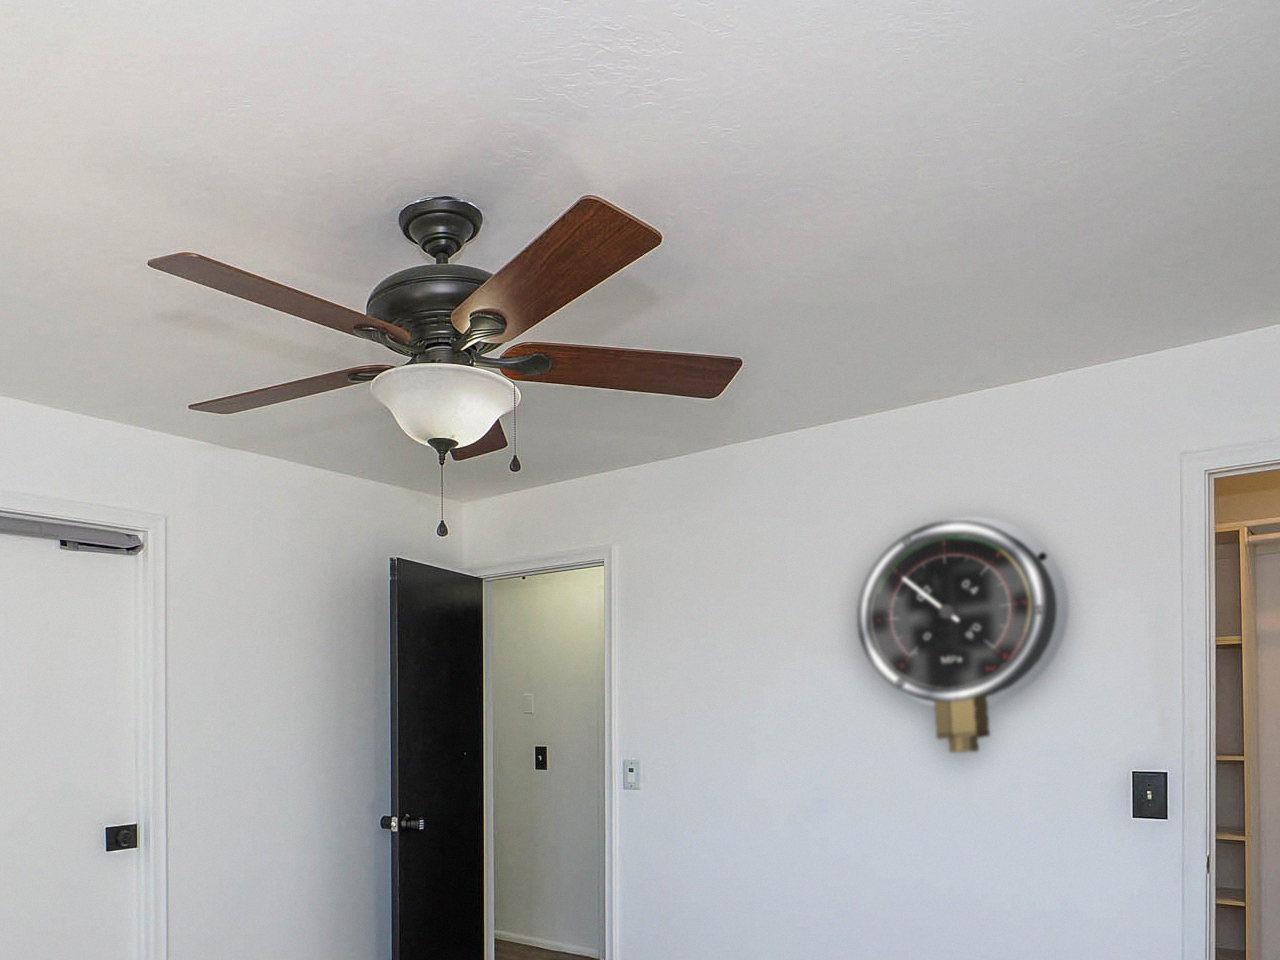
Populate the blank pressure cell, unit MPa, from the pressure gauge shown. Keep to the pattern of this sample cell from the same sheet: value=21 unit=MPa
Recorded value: value=0.2 unit=MPa
